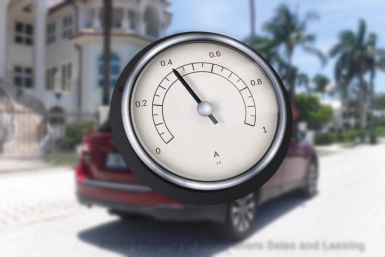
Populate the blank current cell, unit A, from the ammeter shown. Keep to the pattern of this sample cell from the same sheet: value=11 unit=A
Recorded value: value=0.4 unit=A
